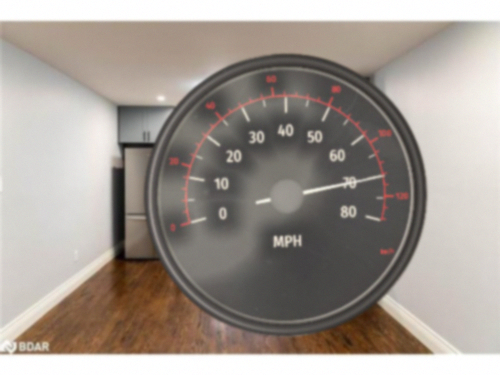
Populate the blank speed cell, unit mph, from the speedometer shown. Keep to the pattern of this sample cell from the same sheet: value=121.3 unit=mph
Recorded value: value=70 unit=mph
